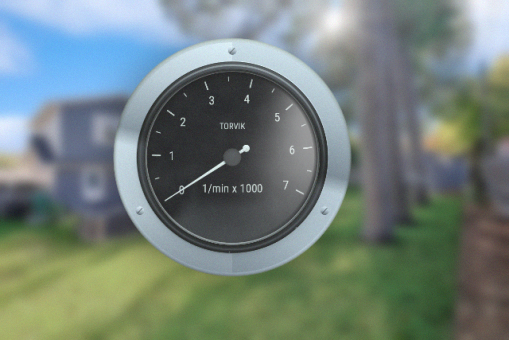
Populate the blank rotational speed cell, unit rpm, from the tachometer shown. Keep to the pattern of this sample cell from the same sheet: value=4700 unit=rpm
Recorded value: value=0 unit=rpm
